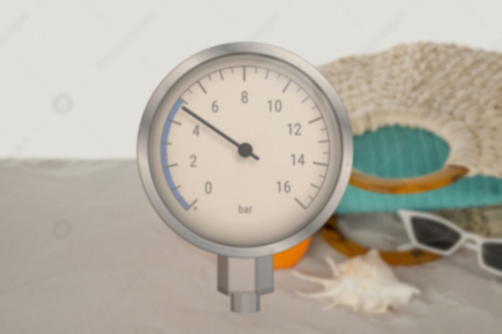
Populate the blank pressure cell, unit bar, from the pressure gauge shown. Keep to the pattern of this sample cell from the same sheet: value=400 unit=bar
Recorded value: value=4.75 unit=bar
